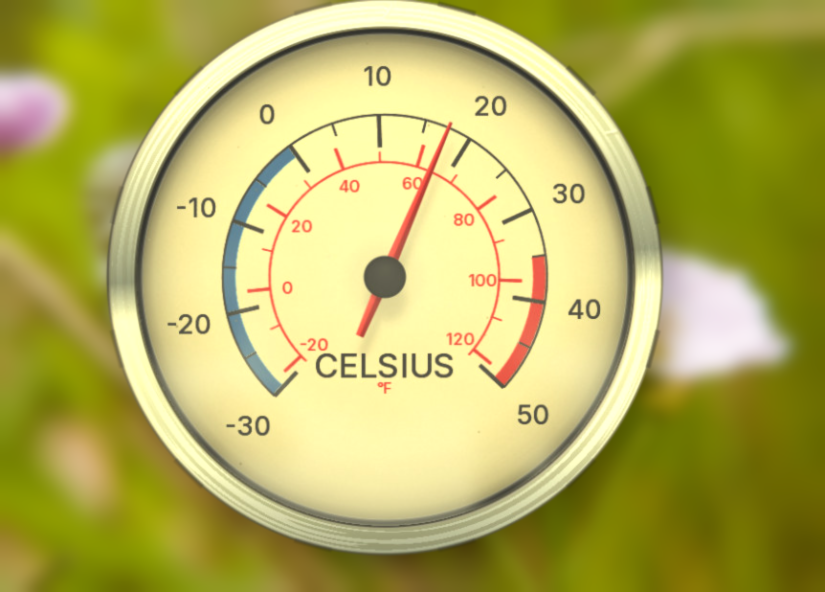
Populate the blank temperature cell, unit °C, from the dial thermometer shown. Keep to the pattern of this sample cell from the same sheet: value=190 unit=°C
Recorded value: value=17.5 unit=°C
